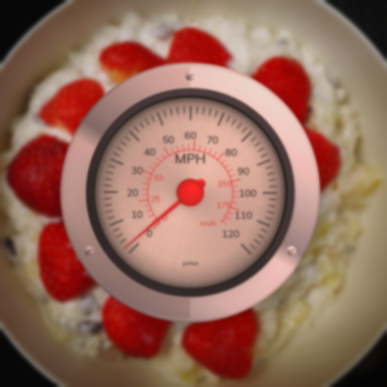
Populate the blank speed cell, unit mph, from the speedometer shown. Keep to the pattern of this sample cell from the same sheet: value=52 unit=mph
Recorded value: value=2 unit=mph
